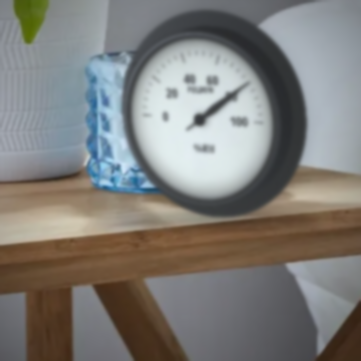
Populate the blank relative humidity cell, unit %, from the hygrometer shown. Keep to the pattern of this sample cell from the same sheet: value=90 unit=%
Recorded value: value=80 unit=%
